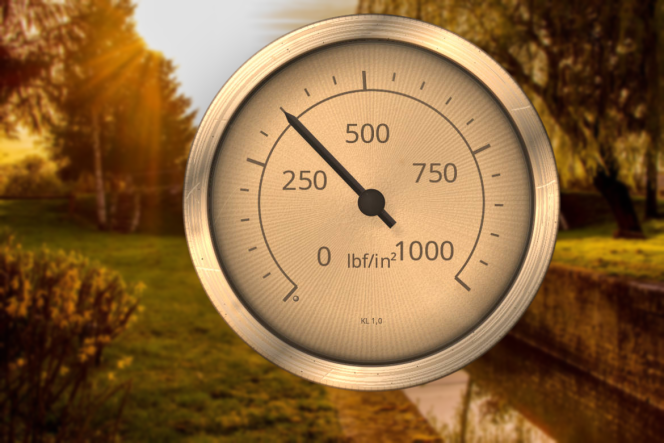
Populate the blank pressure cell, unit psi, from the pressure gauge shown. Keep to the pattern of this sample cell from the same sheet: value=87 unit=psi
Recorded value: value=350 unit=psi
